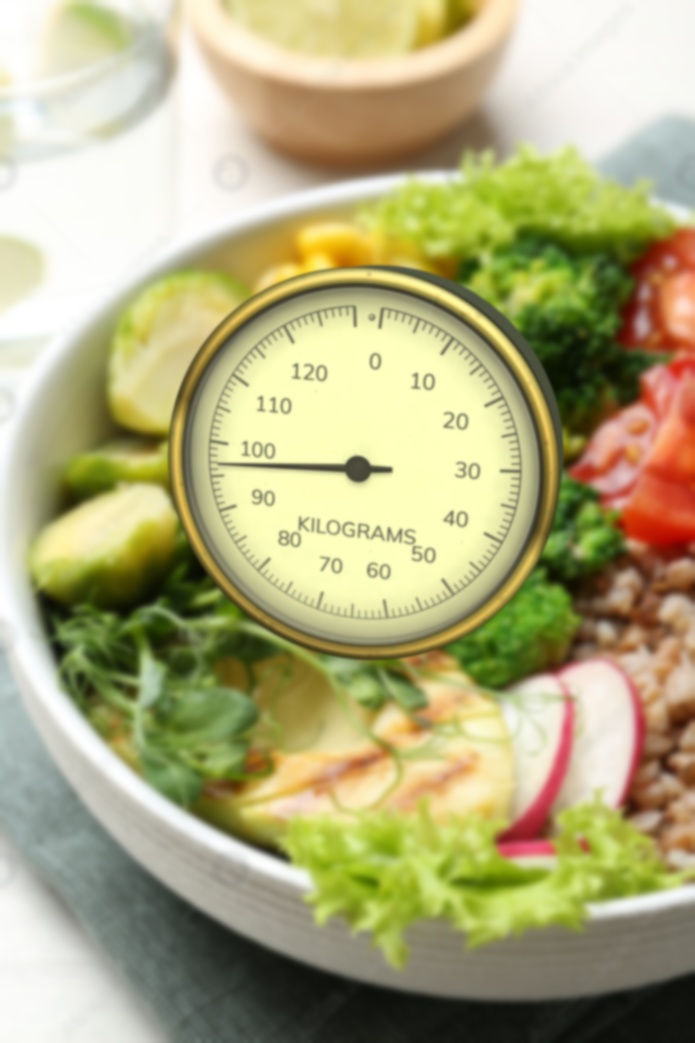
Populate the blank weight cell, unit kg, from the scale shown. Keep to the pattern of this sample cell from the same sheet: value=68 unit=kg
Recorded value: value=97 unit=kg
